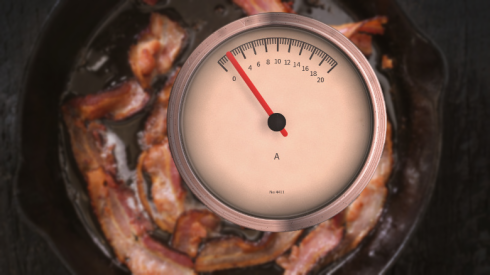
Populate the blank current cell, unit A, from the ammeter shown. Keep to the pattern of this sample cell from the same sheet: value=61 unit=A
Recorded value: value=2 unit=A
